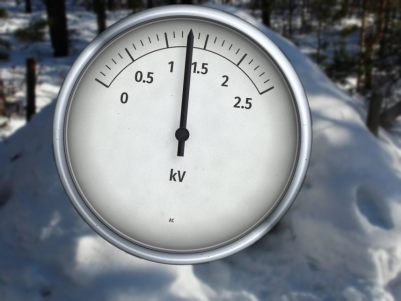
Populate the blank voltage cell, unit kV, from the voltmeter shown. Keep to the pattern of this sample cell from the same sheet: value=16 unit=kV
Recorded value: value=1.3 unit=kV
